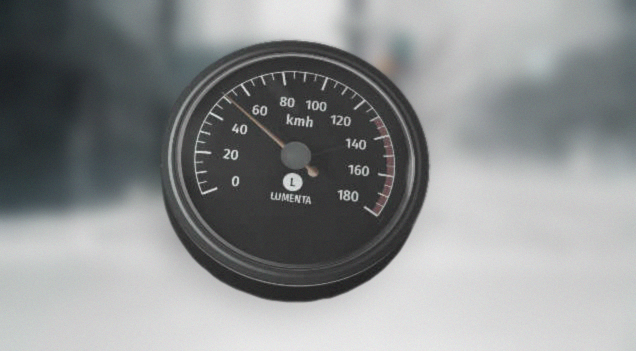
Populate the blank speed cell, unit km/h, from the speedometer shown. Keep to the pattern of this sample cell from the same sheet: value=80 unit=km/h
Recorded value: value=50 unit=km/h
